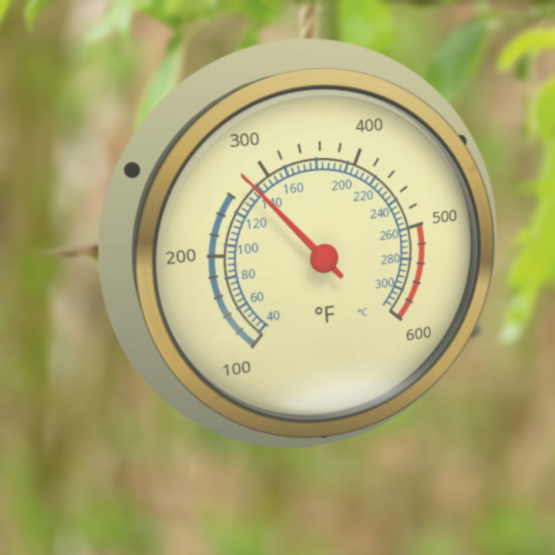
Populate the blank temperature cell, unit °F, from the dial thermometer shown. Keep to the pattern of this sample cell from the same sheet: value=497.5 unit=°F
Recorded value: value=280 unit=°F
